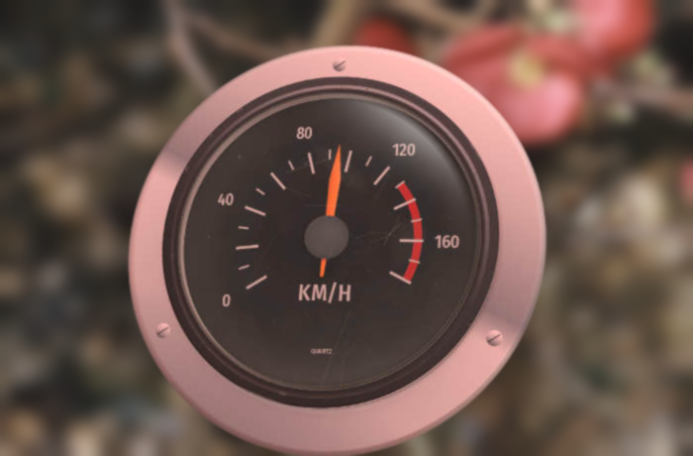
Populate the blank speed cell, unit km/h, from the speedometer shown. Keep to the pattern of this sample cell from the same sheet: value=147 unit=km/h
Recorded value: value=95 unit=km/h
